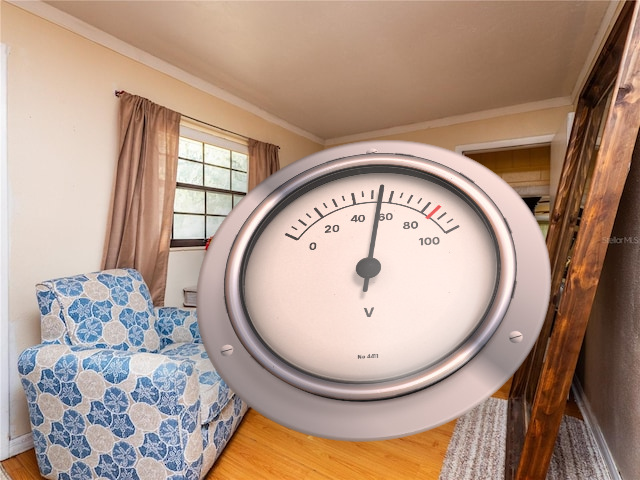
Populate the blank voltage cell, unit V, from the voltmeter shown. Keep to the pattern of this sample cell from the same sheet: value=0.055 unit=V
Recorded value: value=55 unit=V
